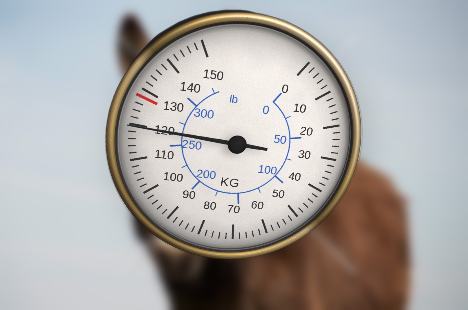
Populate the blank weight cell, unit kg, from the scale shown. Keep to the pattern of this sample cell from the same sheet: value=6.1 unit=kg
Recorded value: value=120 unit=kg
